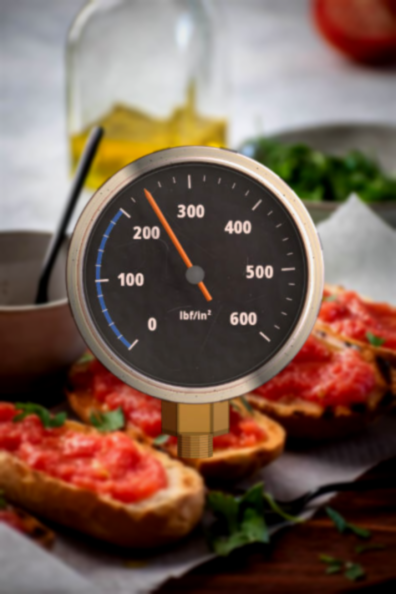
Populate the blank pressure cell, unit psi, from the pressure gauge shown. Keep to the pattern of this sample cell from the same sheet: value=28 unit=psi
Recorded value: value=240 unit=psi
